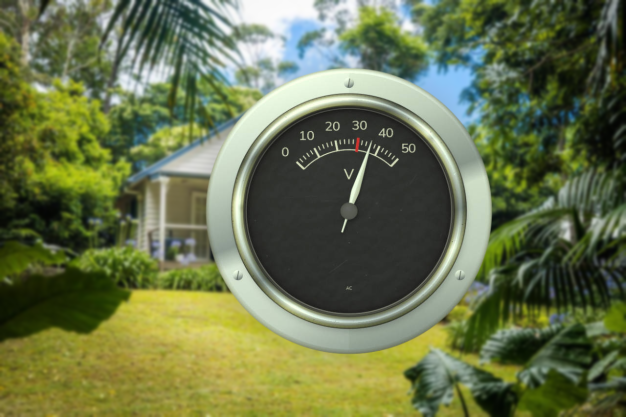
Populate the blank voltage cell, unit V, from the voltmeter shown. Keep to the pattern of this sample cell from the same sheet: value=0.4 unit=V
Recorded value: value=36 unit=V
